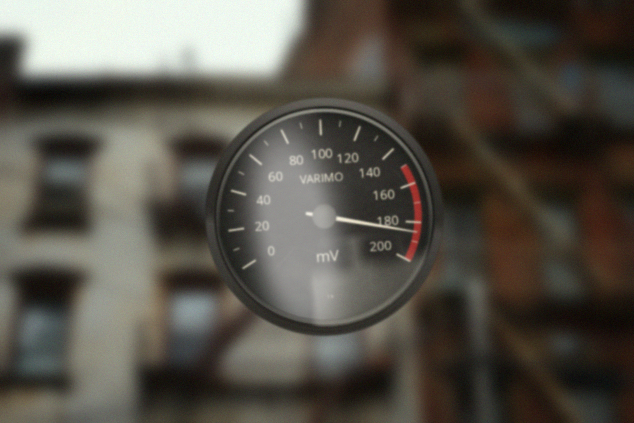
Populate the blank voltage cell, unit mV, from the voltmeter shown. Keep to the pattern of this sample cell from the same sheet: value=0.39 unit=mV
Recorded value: value=185 unit=mV
